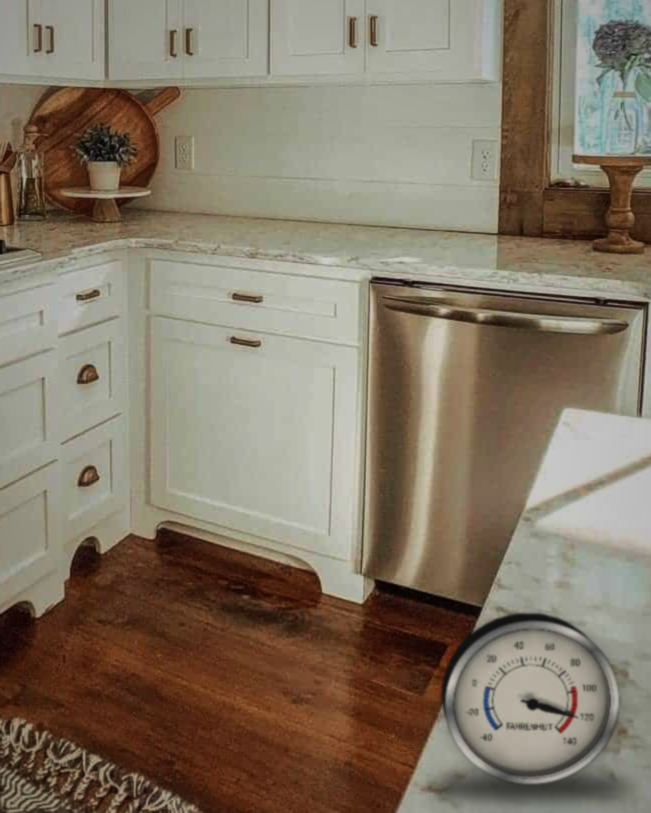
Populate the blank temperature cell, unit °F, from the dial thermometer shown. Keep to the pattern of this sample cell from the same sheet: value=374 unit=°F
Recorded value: value=120 unit=°F
